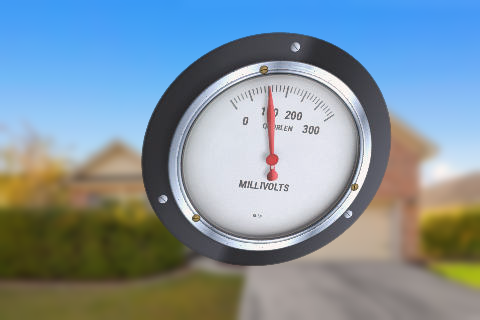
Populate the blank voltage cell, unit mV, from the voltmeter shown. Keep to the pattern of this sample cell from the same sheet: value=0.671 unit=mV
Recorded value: value=100 unit=mV
